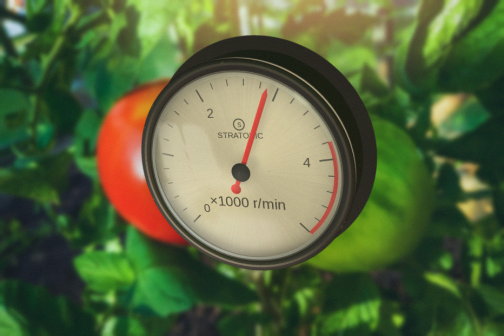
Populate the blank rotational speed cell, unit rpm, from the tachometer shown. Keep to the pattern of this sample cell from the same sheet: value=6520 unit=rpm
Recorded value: value=2900 unit=rpm
